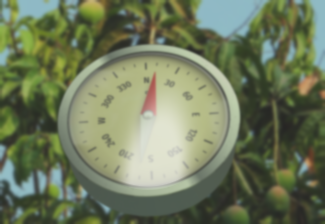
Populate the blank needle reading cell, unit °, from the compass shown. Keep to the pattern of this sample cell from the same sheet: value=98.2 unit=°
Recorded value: value=10 unit=°
